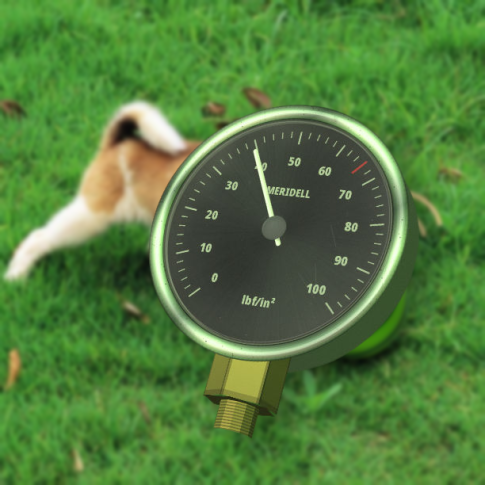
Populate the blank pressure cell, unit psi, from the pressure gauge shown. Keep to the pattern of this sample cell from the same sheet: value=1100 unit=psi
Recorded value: value=40 unit=psi
